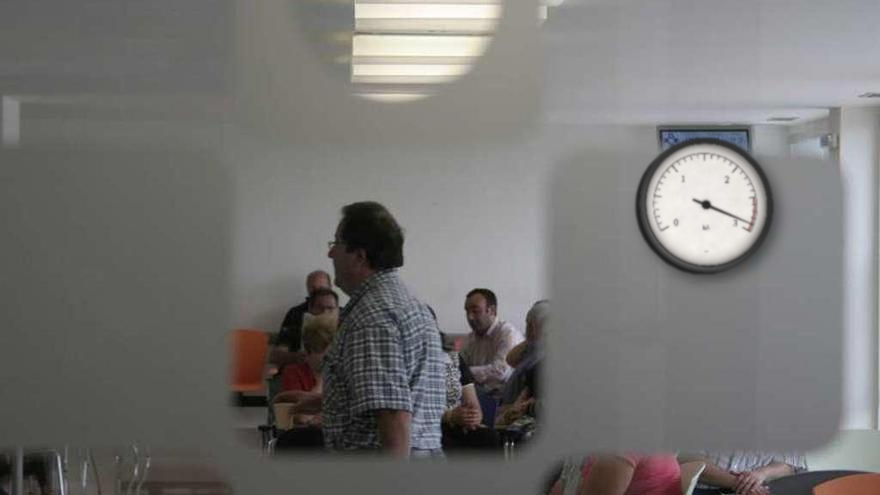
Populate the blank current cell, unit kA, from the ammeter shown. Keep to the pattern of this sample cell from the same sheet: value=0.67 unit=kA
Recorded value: value=2.9 unit=kA
